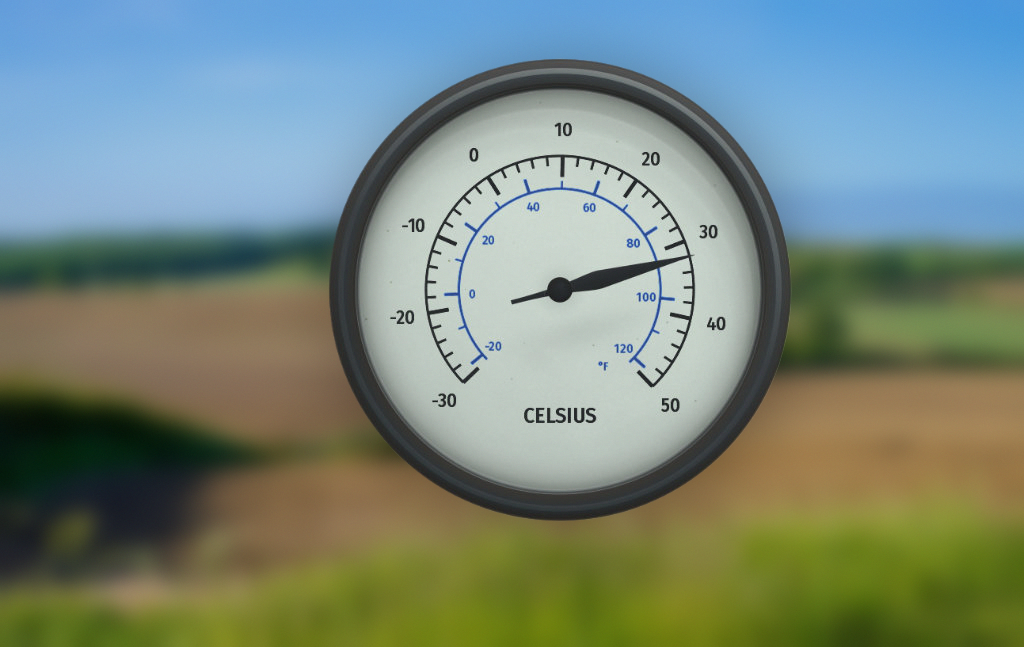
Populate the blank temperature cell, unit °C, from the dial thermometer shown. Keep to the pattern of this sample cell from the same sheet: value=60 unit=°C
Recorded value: value=32 unit=°C
